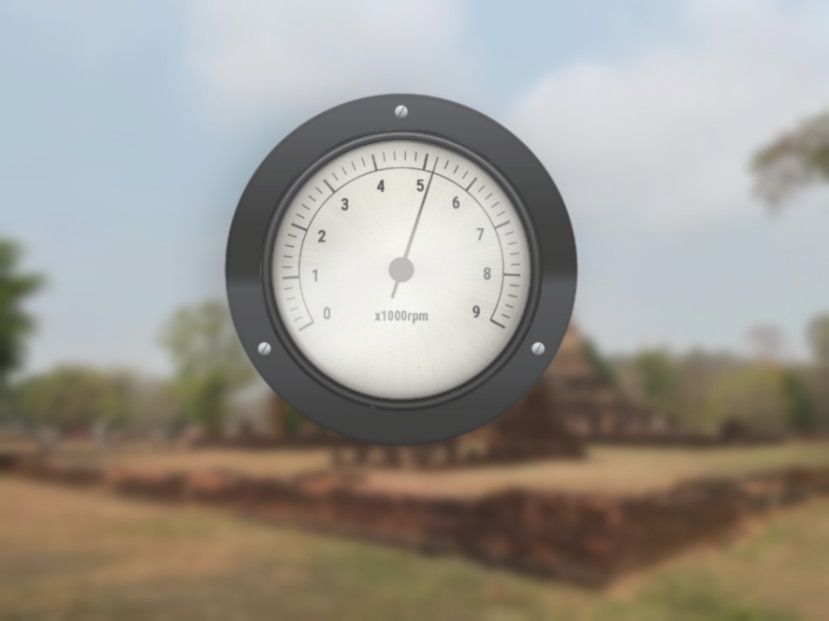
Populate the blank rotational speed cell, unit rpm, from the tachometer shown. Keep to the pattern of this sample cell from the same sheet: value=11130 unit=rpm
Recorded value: value=5200 unit=rpm
